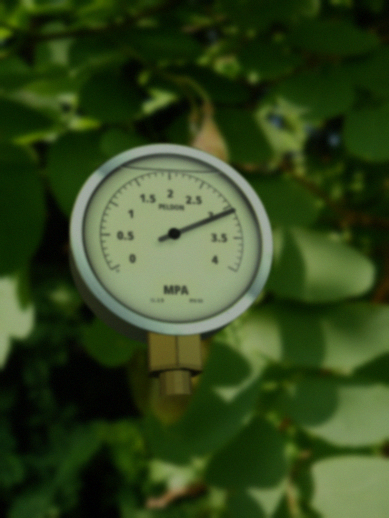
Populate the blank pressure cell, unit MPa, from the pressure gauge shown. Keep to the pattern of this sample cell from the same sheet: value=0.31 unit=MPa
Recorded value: value=3.1 unit=MPa
